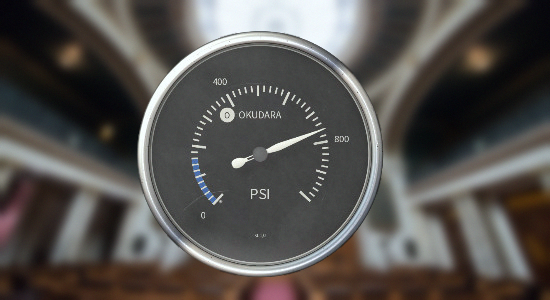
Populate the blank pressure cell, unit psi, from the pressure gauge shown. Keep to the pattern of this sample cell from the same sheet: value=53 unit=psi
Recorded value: value=760 unit=psi
